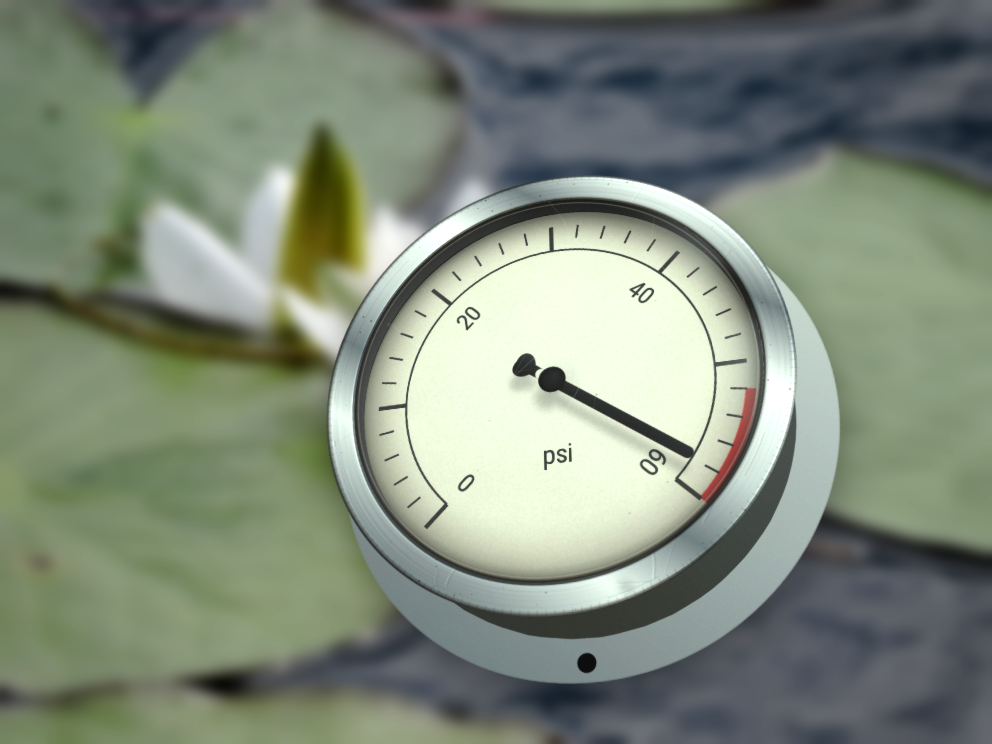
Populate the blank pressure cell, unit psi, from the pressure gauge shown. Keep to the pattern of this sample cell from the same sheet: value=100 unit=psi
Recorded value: value=58 unit=psi
